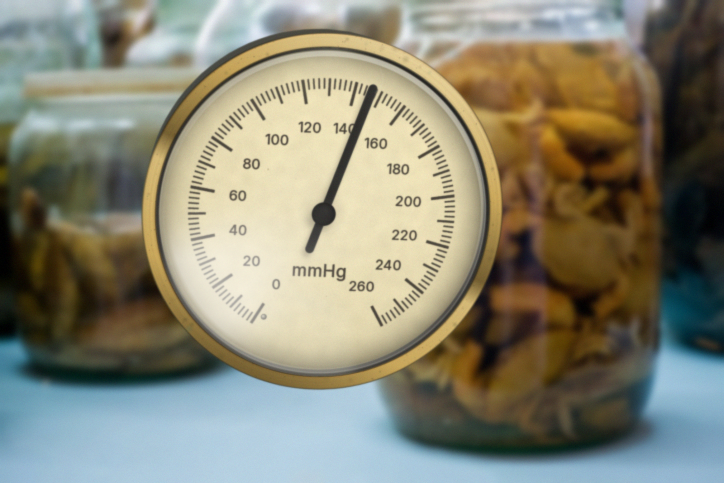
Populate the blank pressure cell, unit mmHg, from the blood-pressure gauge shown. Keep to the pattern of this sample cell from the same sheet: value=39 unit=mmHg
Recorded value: value=146 unit=mmHg
